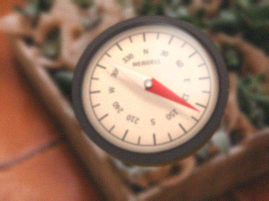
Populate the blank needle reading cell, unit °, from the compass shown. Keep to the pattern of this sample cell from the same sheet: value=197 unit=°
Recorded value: value=127.5 unit=°
